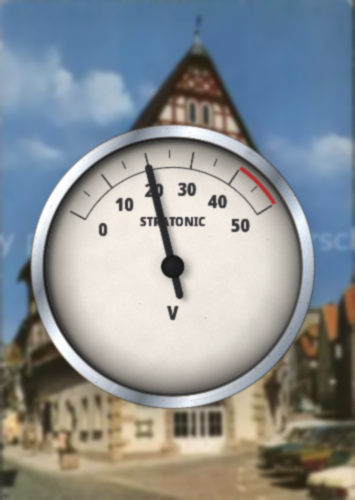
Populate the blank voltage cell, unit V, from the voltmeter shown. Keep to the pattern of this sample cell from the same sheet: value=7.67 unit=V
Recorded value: value=20 unit=V
